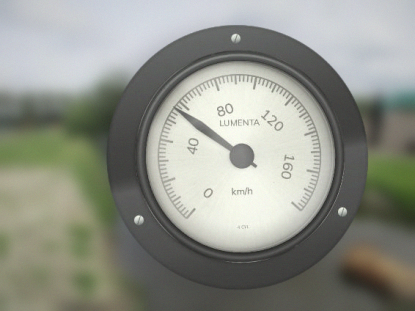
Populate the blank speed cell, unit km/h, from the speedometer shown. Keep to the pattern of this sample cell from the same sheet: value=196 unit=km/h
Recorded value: value=56 unit=km/h
